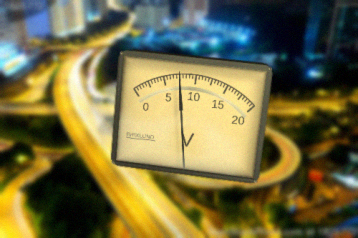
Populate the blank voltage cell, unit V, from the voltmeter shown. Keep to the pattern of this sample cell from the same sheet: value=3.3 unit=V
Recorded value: value=7.5 unit=V
